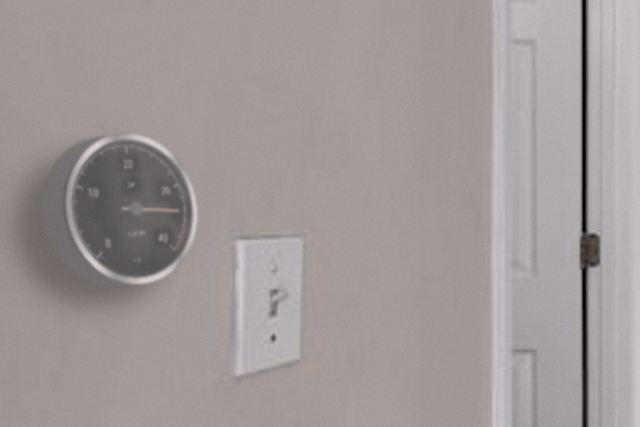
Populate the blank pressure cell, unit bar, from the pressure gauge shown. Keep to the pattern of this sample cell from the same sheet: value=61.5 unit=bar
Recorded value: value=34 unit=bar
